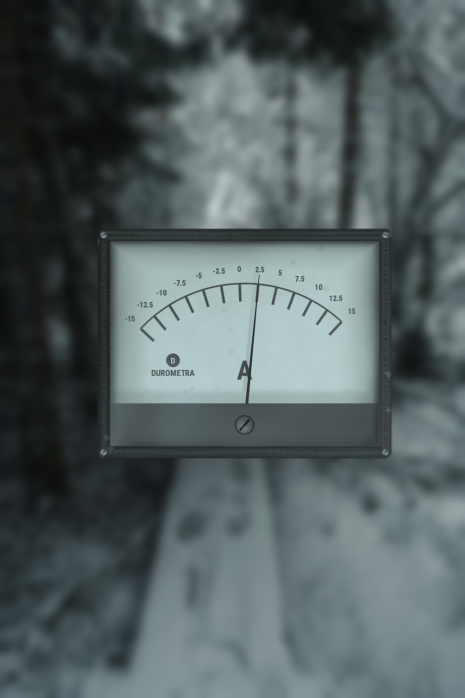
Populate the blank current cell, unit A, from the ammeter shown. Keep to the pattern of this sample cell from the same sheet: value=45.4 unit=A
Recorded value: value=2.5 unit=A
